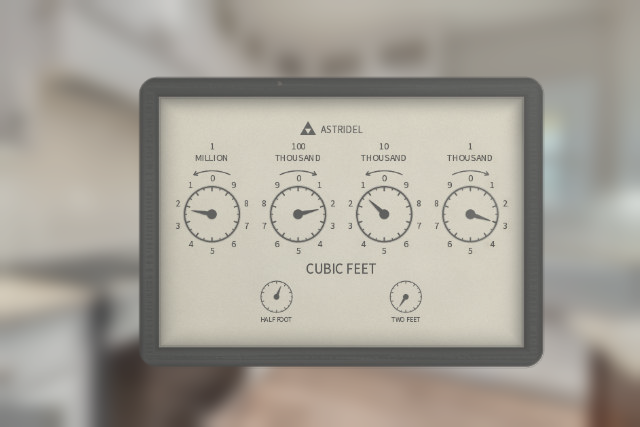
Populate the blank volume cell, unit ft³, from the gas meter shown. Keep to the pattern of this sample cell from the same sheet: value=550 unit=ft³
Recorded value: value=221300 unit=ft³
